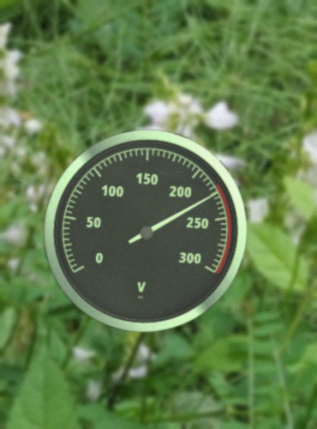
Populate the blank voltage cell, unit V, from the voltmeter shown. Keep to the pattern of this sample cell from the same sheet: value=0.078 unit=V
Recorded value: value=225 unit=V
